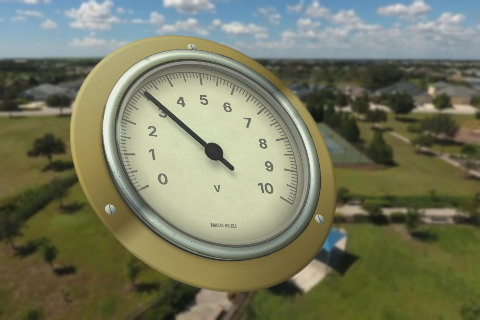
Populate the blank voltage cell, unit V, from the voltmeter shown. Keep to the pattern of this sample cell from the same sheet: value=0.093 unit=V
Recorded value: value=3 unit=V
